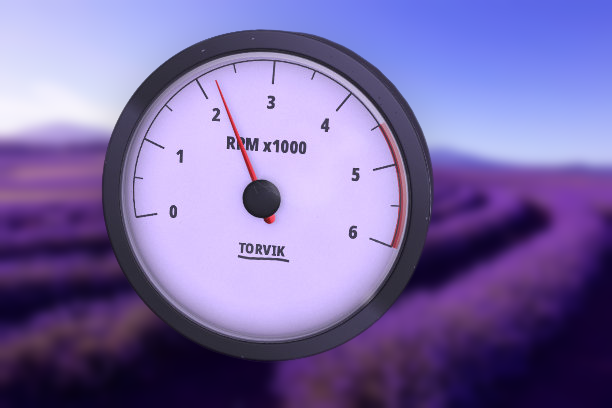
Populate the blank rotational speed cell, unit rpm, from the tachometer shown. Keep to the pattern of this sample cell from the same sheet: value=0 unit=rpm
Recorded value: value=2250 unit=rpm
